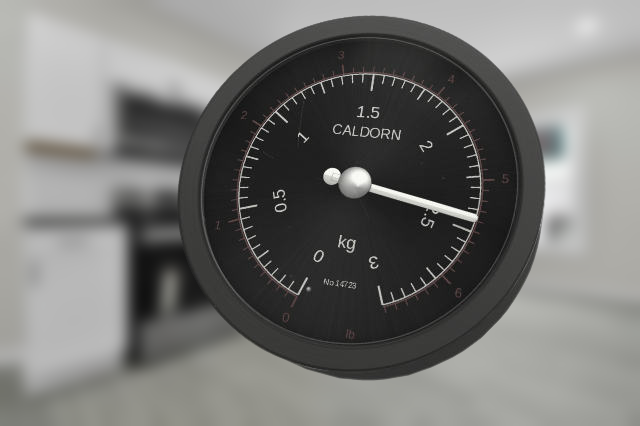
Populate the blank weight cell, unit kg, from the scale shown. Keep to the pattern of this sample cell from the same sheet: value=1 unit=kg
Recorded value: value=2.45 unit=kg
